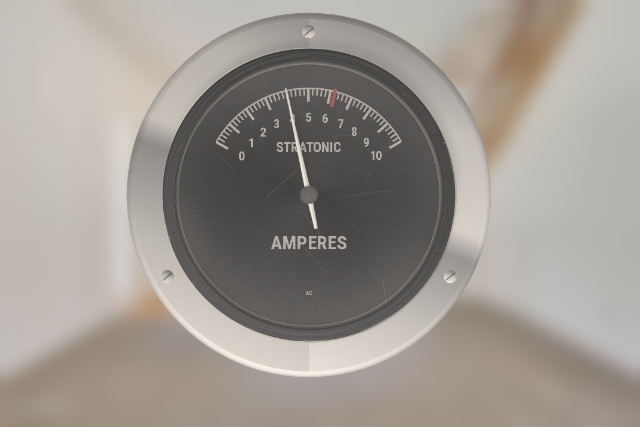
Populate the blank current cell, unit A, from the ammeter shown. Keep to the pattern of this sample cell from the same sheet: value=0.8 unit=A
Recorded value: value=4 unit=A
